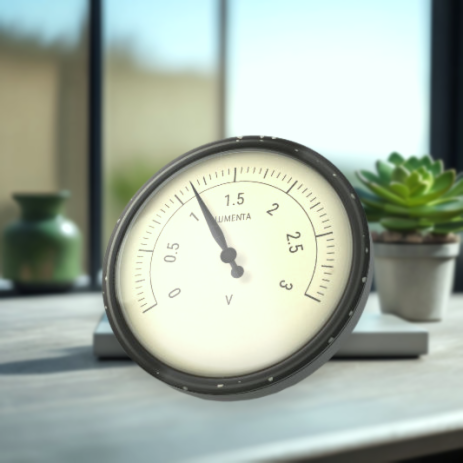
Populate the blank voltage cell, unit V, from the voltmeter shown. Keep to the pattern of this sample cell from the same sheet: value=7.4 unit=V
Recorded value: value=1.15 unit=V
